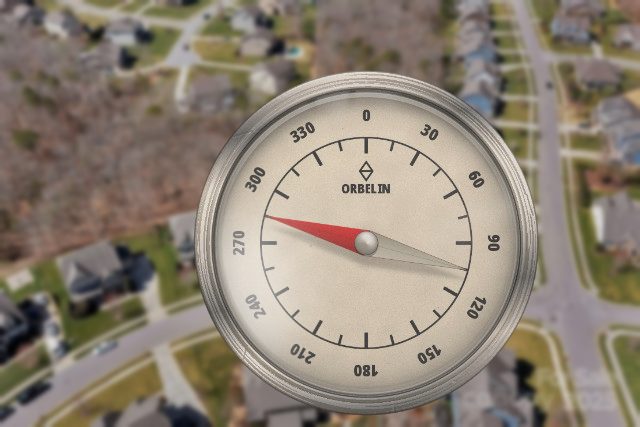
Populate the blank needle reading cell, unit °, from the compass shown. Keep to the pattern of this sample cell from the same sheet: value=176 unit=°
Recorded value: value=285 unit=°
